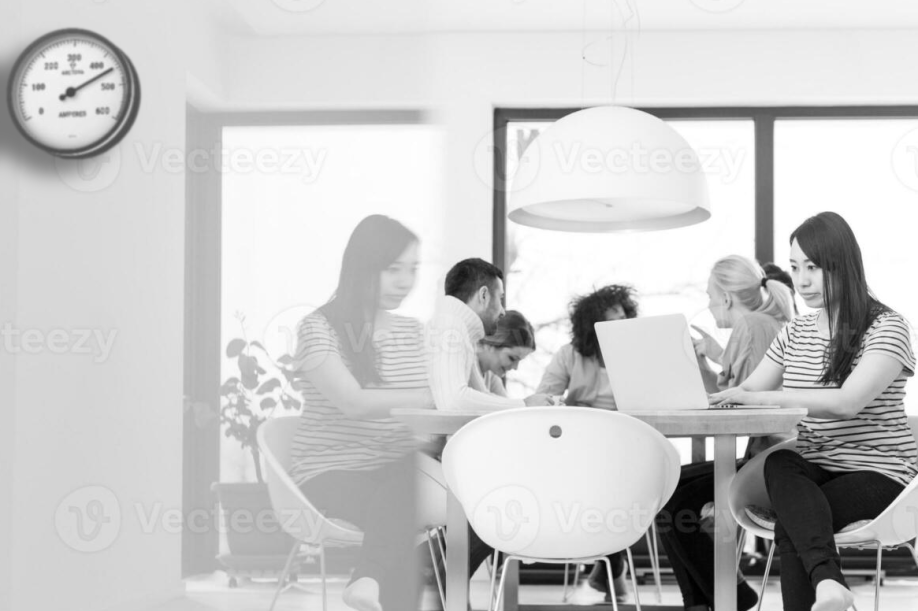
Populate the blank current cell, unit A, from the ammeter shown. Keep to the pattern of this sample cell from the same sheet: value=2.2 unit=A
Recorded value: value=450 unit=A
